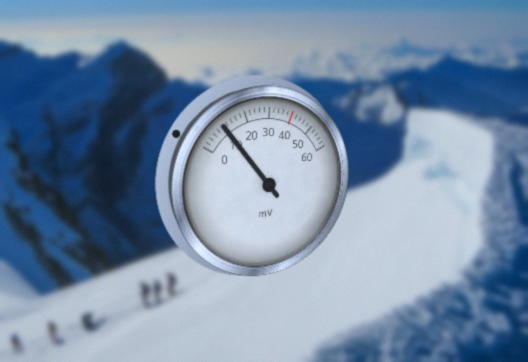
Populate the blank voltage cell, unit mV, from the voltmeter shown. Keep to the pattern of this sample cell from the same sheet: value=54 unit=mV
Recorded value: value=10 unit=mV
